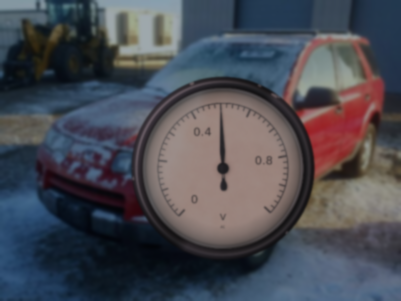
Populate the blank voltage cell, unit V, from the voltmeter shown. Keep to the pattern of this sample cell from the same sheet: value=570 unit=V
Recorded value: value=0.5 unit=V
